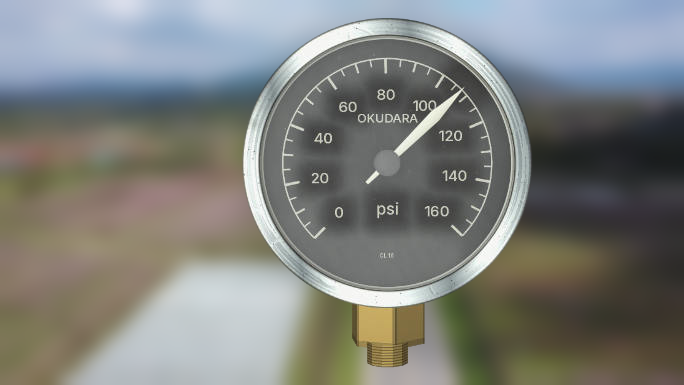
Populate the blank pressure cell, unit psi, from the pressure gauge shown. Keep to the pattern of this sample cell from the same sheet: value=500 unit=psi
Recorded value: value=107.5 unit=psi
